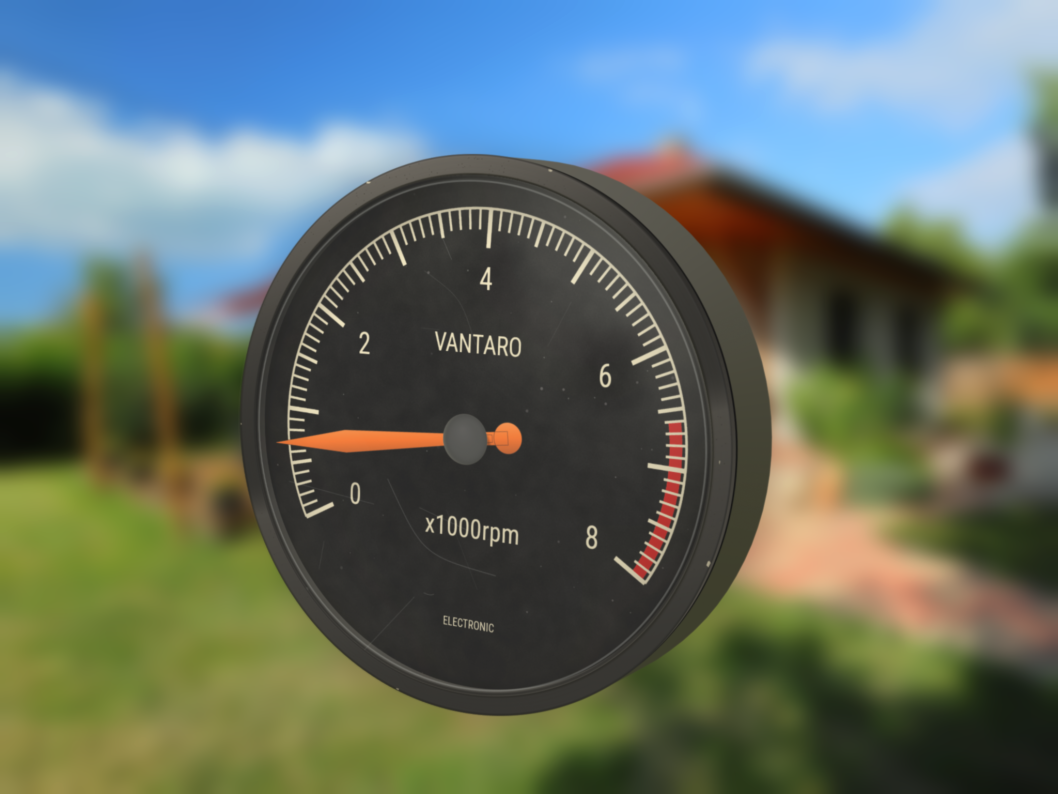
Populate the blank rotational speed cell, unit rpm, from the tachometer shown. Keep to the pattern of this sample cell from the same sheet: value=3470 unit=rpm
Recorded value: value=700 unit=rpm
